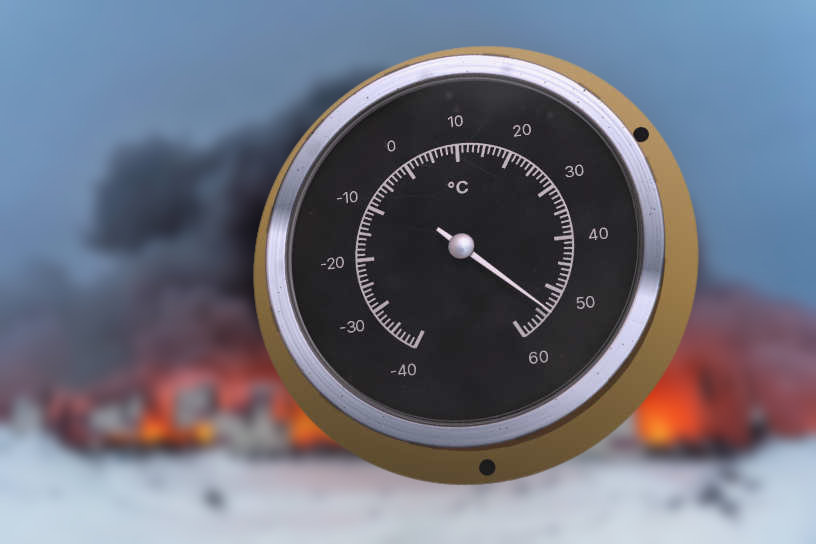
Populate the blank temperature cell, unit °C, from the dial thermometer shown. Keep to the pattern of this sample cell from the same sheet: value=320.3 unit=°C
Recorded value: value=54 unit=°C
